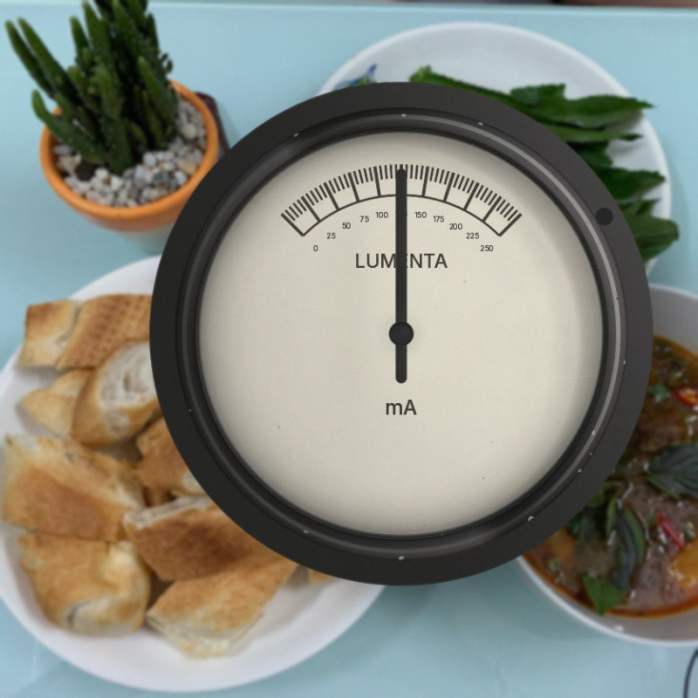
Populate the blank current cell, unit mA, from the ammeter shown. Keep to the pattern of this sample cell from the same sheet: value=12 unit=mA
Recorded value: value=125 unit=mA
